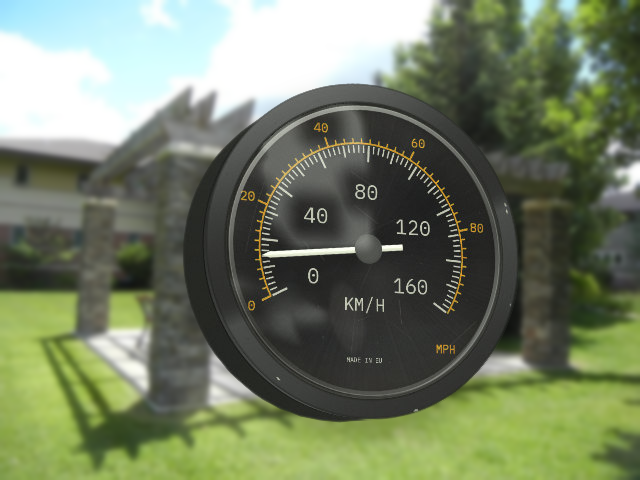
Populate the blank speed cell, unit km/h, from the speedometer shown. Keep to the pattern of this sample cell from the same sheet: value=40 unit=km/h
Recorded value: value=14 unit=km/h
